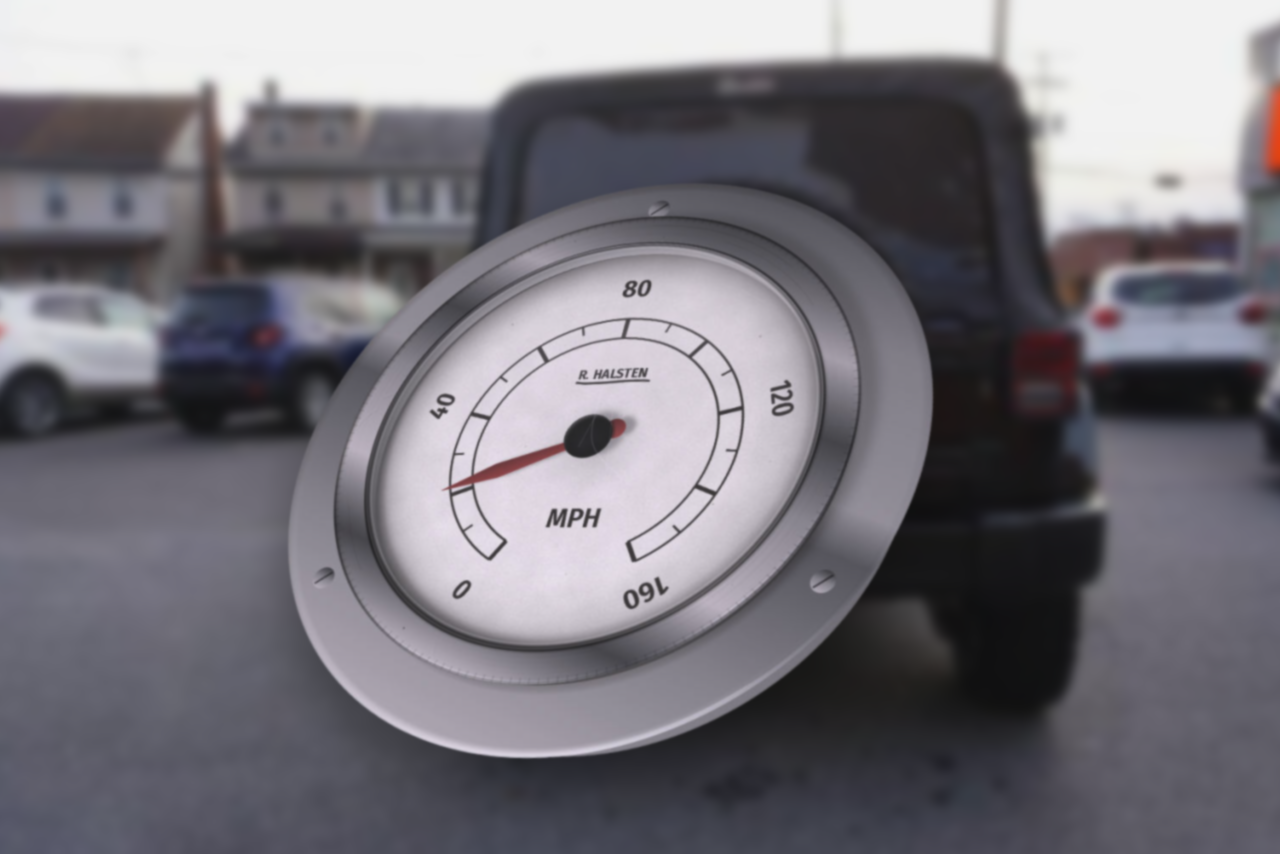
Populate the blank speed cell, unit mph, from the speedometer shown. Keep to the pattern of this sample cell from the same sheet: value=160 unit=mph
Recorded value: value=20 unit=mph
